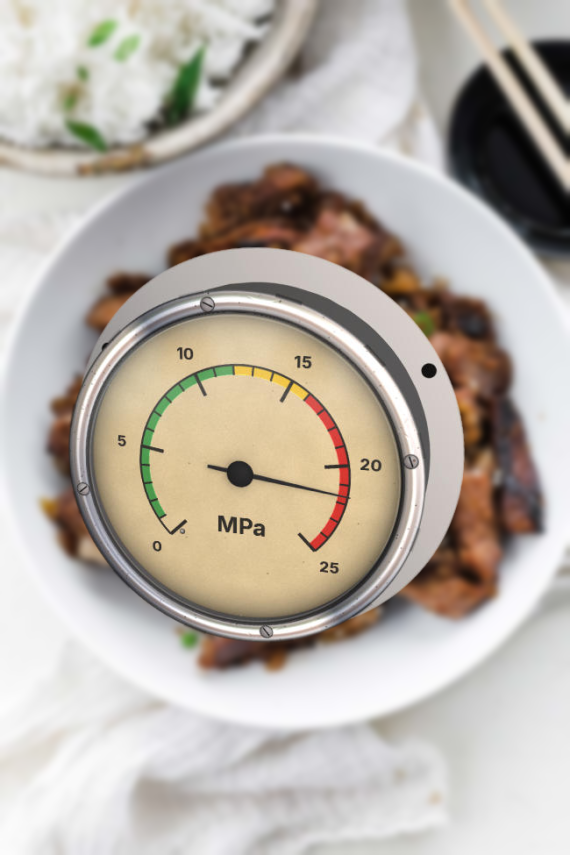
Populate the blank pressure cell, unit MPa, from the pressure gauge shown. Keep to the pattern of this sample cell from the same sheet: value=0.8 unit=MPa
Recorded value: value=21.5 unit=MPa
